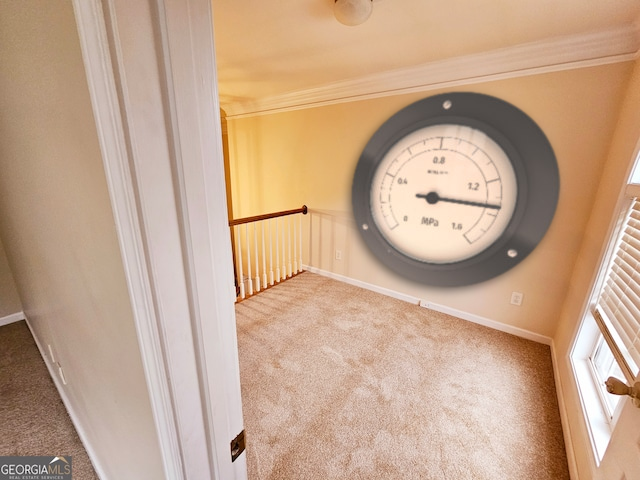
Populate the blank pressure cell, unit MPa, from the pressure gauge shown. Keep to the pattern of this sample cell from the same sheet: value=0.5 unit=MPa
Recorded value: value=1.35 unit=MPa
